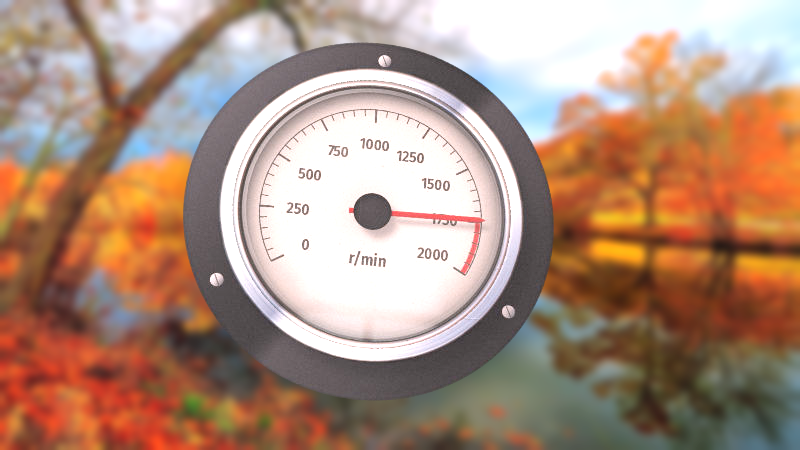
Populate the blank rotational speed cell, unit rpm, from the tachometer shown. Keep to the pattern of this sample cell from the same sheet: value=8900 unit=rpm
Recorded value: value=1750 unit=rpm
